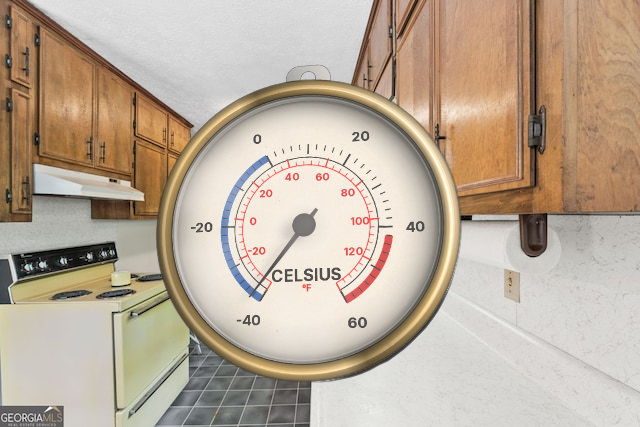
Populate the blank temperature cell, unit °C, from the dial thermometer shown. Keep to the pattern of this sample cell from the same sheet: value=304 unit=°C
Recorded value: value=-38 unit=°C
